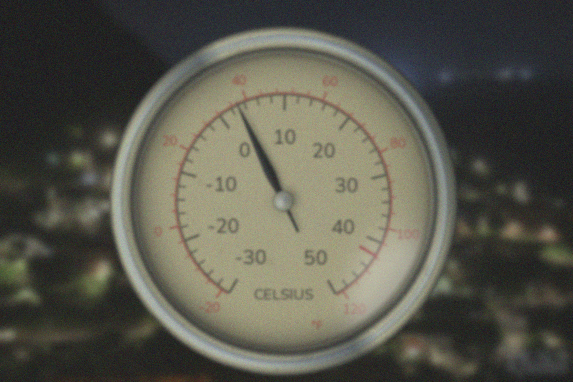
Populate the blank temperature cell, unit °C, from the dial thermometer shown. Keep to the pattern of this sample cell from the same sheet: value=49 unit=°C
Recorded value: value=3 unit=°C
